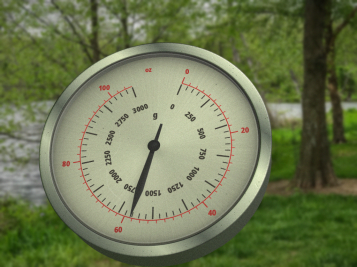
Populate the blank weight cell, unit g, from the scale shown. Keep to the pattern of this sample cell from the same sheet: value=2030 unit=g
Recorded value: value=1650 unit=g
